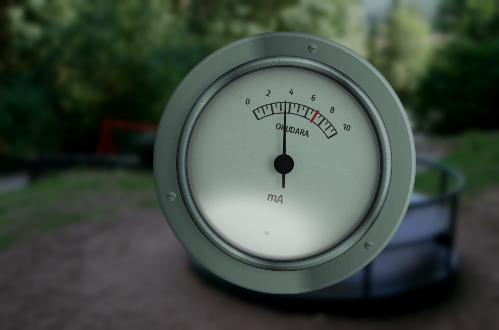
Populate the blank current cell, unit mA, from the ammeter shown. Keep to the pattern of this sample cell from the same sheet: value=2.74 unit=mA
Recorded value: value=3.5 unit=mA
